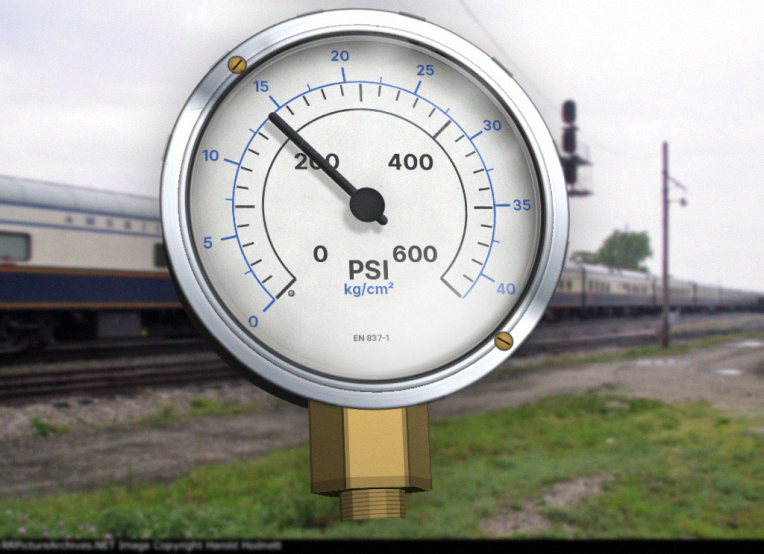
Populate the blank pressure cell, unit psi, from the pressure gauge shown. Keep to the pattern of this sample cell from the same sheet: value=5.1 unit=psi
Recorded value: value=200 unit=psi
